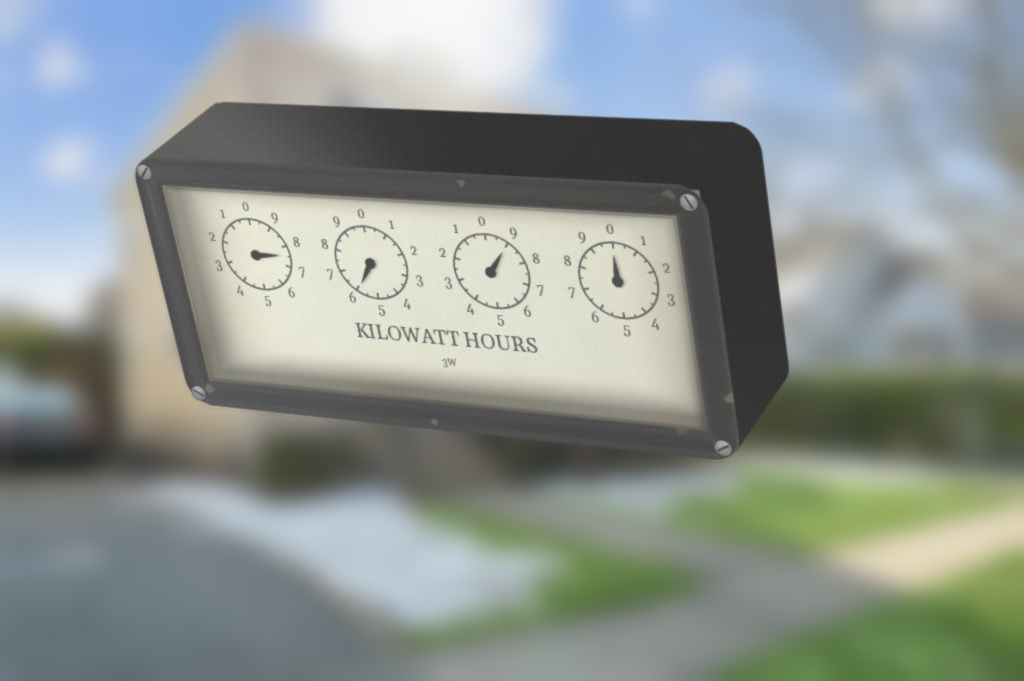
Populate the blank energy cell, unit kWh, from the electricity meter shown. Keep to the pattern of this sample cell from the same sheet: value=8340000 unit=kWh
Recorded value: value=7590 unit=kWh
